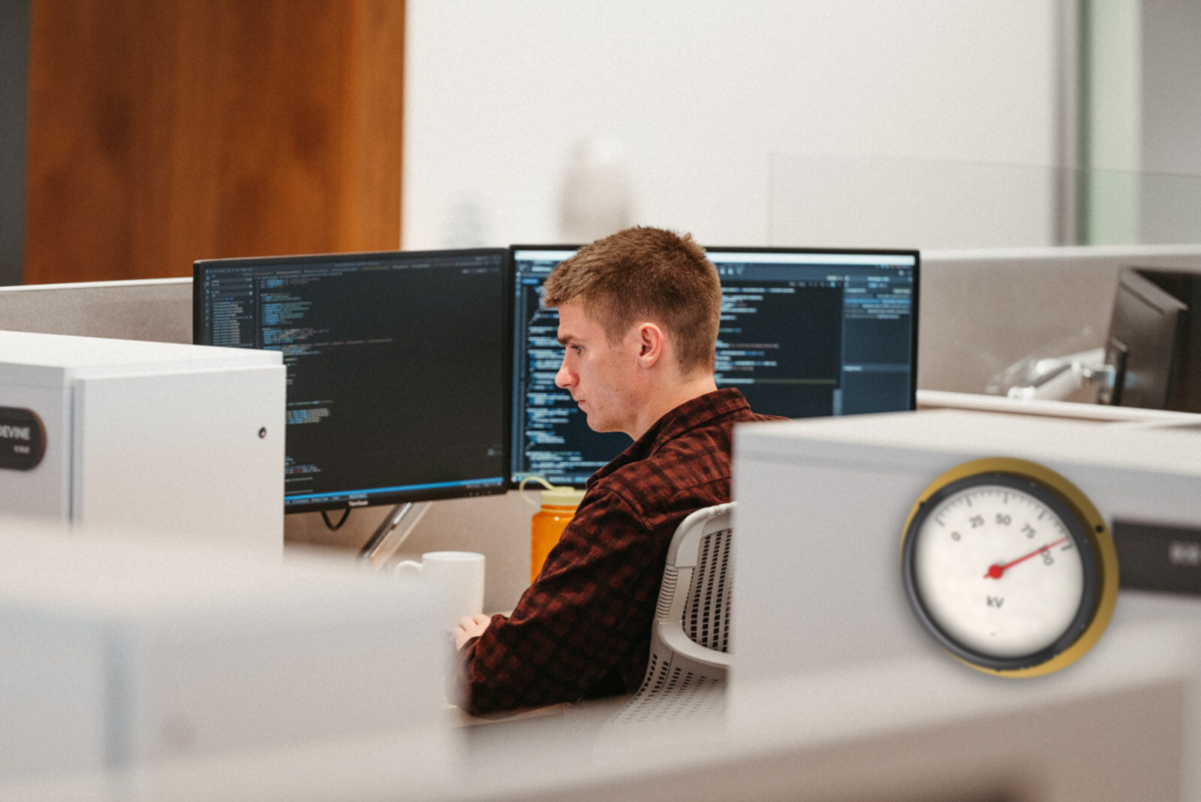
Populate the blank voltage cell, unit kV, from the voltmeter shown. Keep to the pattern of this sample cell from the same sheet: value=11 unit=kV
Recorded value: value=95 unit=kV
